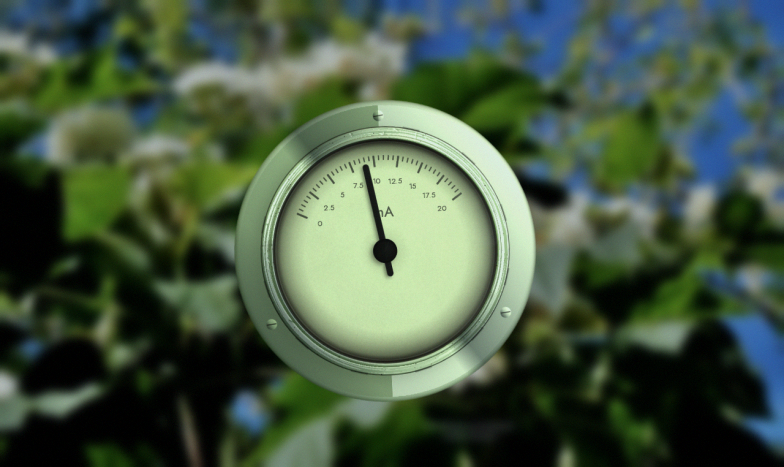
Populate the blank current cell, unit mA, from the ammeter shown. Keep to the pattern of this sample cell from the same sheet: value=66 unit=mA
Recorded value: value=9 unit=mA
